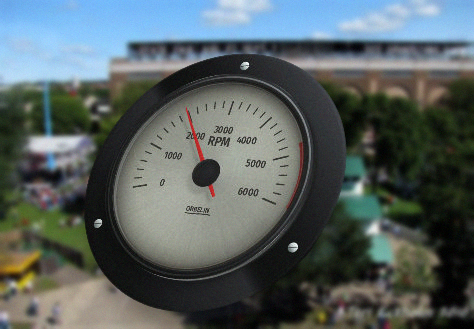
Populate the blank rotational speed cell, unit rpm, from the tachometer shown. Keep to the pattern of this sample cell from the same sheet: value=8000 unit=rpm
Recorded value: value=2000 unit=rpm
